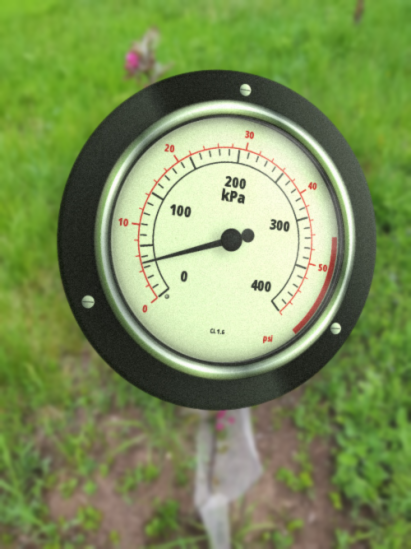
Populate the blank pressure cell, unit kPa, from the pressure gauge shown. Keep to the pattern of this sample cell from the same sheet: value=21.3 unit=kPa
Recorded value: value=35 unit=kPa
